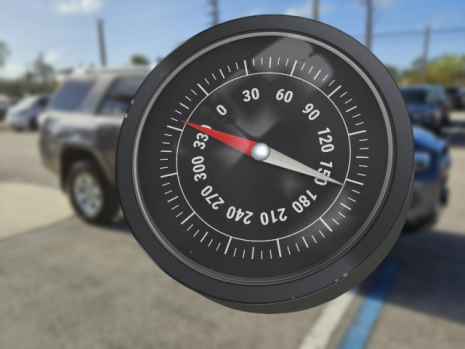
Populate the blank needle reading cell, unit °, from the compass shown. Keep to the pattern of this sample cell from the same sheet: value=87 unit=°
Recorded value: value=335 unit=°
